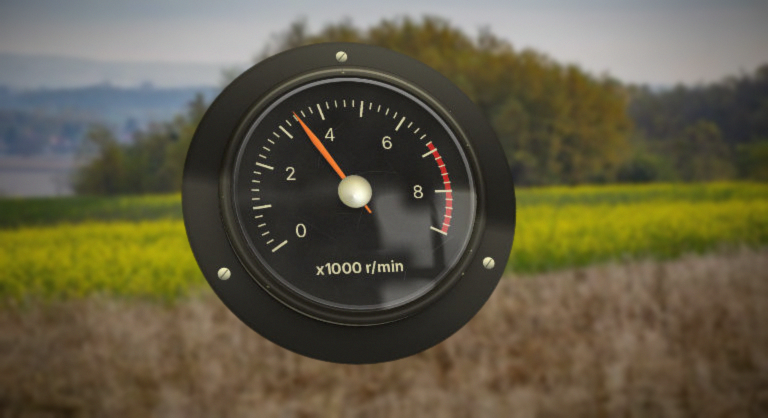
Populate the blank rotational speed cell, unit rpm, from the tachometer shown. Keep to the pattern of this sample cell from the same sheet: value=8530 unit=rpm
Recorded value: value=3400 unit=rpm
